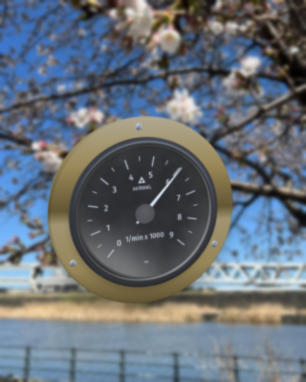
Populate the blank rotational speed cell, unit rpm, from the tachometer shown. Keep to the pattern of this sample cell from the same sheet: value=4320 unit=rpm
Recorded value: value=6000 unit=rpm
